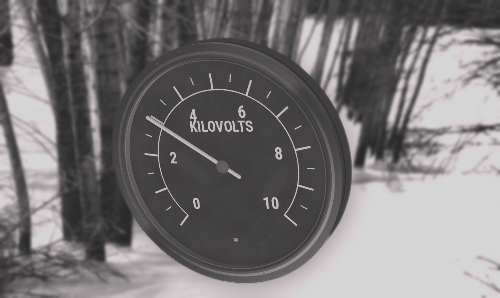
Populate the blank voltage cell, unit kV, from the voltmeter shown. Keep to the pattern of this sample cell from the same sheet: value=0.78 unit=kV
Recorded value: value=3 unit=kV
